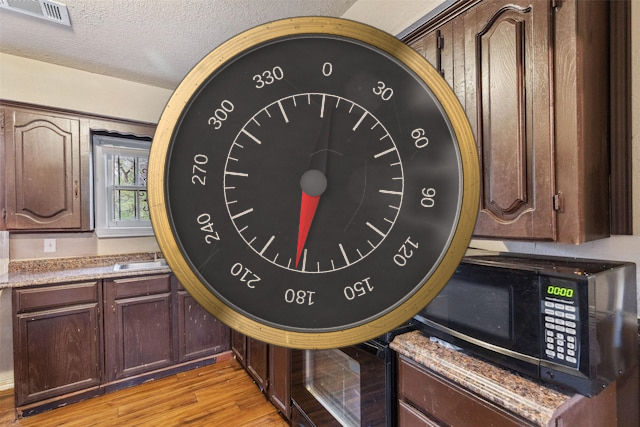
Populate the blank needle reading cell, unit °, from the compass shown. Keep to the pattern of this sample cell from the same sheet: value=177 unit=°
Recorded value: value=185 unit=°
